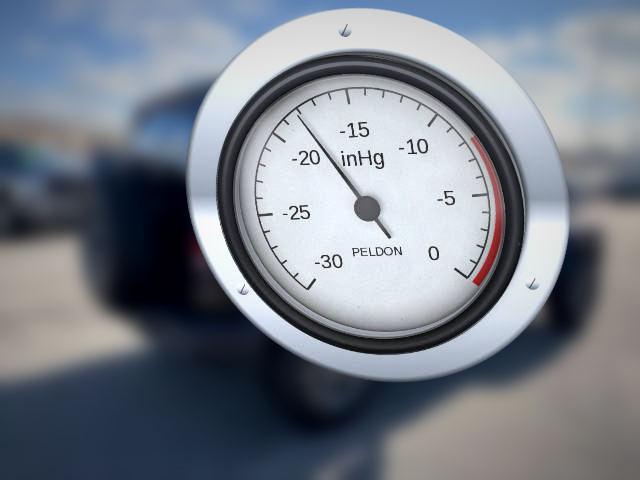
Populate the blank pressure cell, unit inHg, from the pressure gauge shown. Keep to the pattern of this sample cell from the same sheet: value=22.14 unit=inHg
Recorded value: value=-18 unit=inHg
